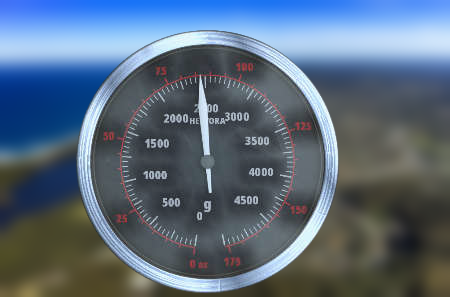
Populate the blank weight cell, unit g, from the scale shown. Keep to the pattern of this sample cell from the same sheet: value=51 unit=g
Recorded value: value=2450 unit=g
